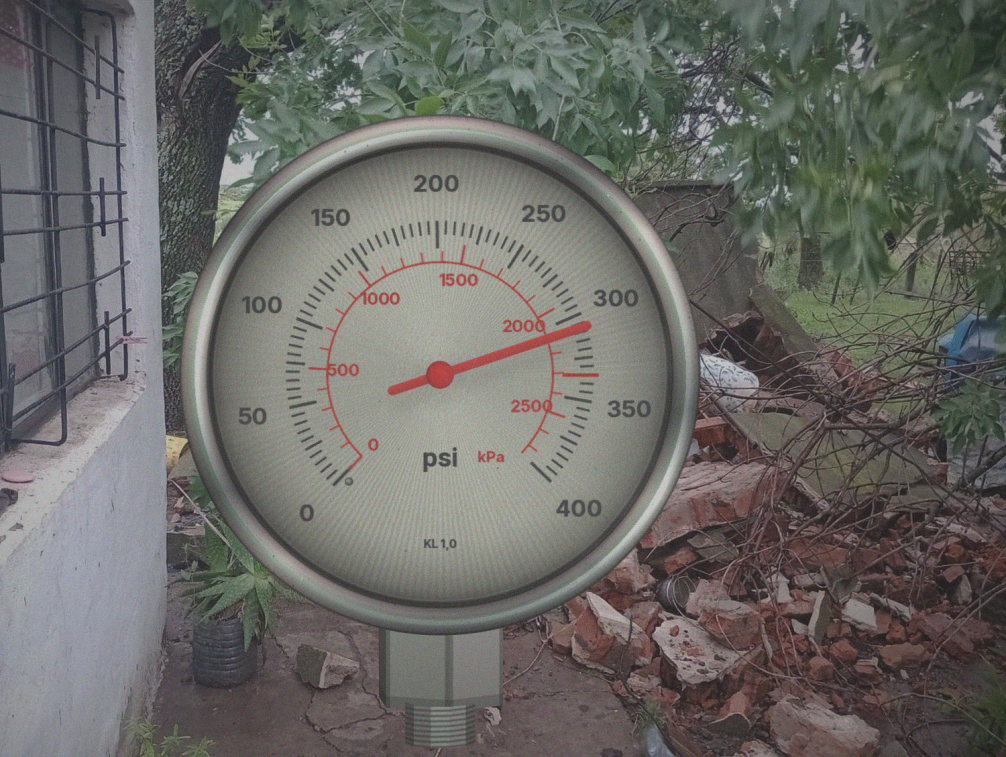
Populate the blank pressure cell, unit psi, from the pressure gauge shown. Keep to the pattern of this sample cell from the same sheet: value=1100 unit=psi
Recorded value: value=307.5 unit=psi
